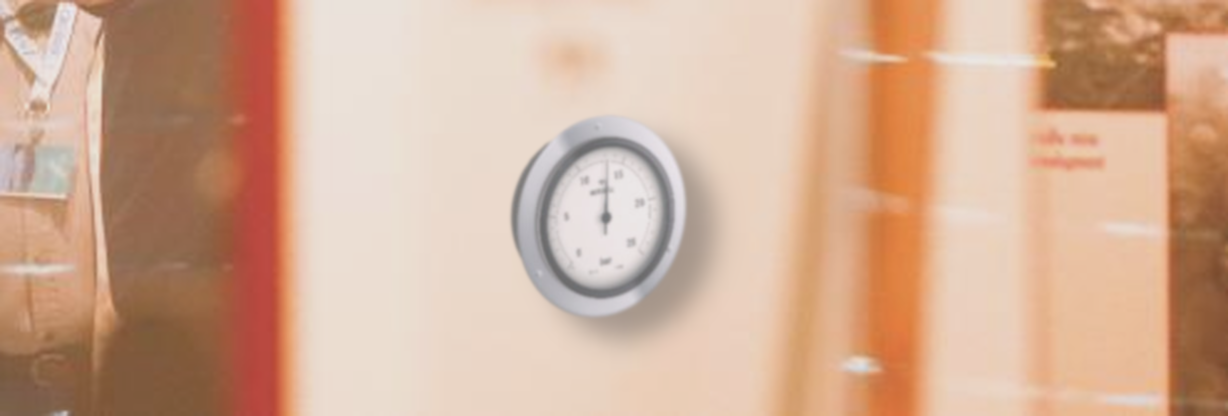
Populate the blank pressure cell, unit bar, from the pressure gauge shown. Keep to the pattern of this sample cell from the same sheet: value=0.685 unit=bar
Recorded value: value=13 unit=bar
